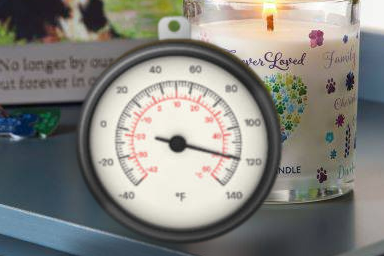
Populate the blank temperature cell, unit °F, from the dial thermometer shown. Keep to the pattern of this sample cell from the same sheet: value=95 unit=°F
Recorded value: value=120 unit=°F
